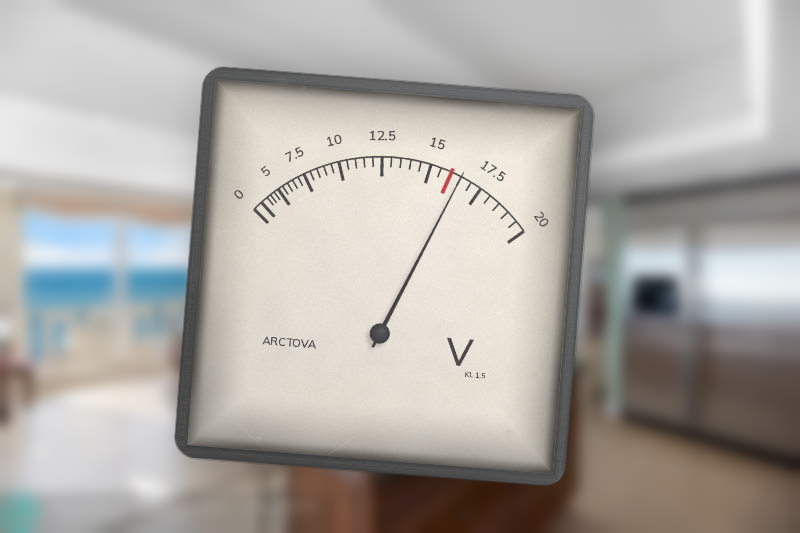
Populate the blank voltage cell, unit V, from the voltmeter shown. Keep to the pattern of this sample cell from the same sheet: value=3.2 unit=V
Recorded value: value=16.5 unit=V
